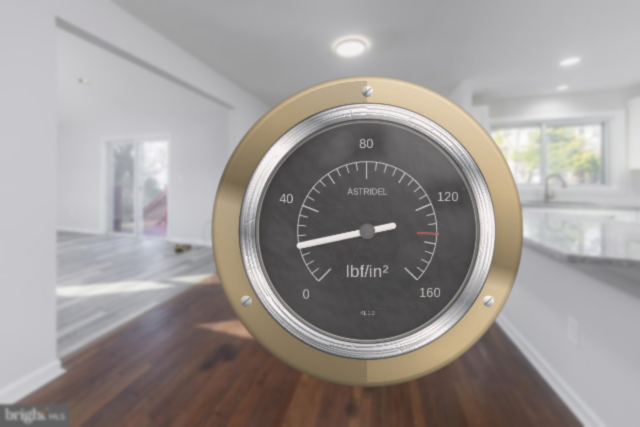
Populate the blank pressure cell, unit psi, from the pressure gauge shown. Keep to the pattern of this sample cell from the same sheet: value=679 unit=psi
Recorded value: value=20 unit=psi
